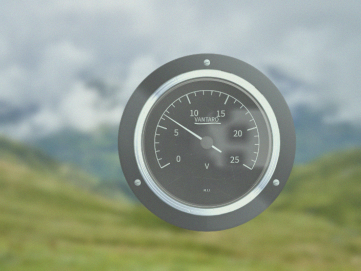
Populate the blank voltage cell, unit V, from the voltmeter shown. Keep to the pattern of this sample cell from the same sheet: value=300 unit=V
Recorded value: value=6.5 unit=V
